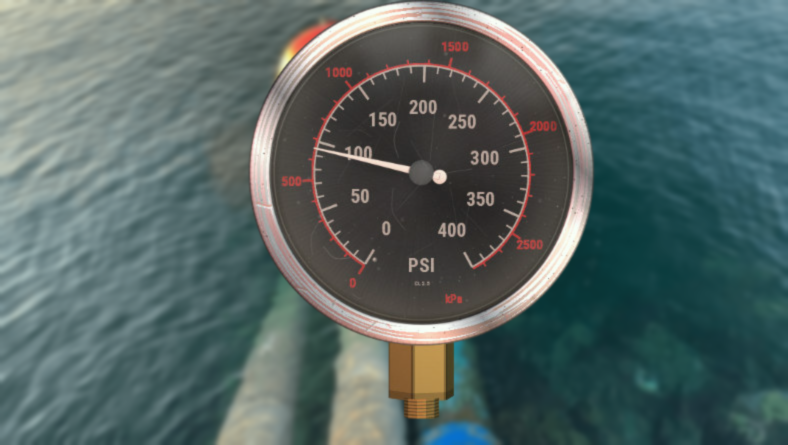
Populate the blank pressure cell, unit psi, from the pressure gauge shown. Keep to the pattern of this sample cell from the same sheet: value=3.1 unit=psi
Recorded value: value=95 unit=psi
